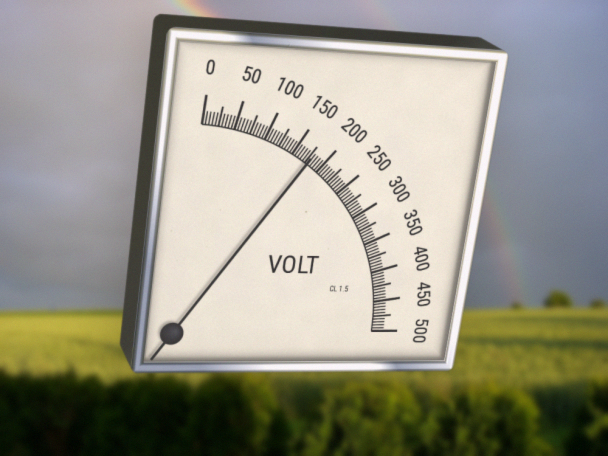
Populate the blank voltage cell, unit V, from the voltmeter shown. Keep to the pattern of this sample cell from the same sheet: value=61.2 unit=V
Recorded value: value=175 unit=V
